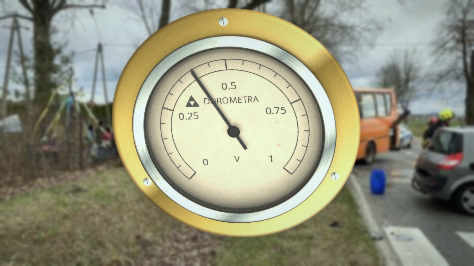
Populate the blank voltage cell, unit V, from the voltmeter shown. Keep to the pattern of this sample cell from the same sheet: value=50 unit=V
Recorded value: value=0.4 unit=V
